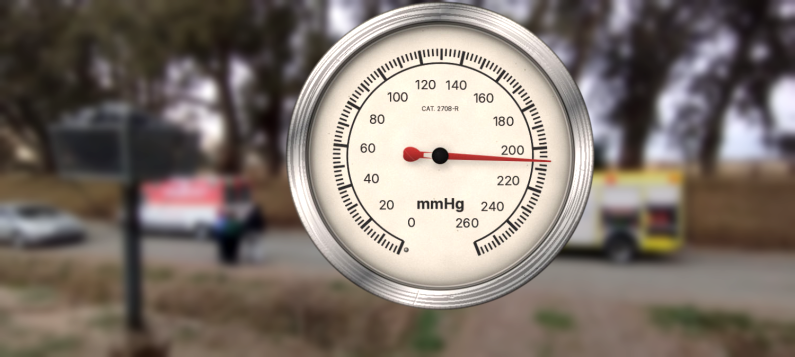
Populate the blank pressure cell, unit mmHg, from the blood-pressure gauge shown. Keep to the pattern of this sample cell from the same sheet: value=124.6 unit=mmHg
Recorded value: value=206 unit=mmHg
